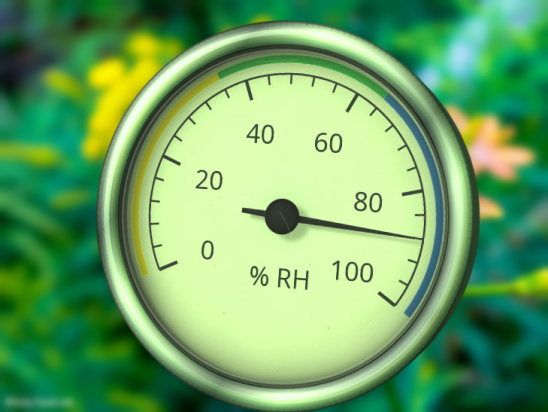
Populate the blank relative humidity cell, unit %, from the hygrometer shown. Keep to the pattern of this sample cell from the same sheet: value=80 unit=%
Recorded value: value=88 unit=%
